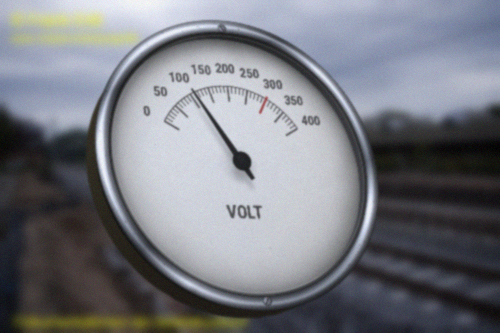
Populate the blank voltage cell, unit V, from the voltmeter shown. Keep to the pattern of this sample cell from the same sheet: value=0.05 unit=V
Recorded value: value=100 unit=V
